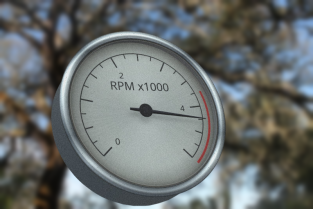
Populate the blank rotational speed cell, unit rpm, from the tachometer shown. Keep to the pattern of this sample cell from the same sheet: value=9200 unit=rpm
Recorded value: value=4250 unit=rpm
